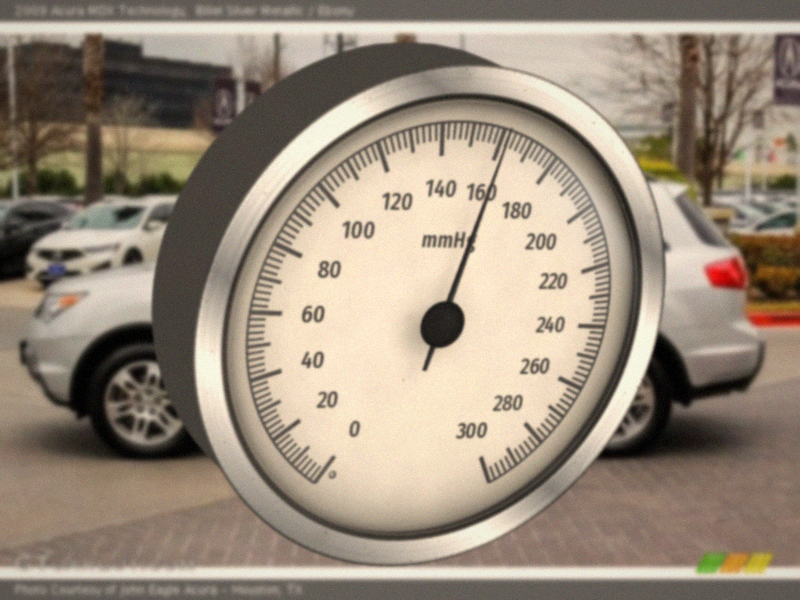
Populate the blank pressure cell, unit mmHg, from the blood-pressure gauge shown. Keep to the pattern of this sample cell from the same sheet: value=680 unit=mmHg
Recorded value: value=160 unit=mmHg
